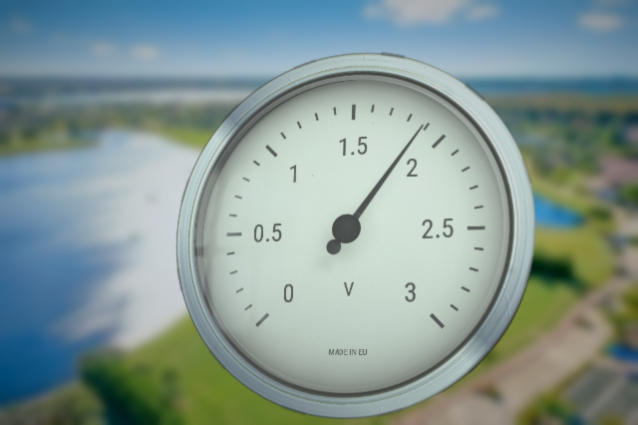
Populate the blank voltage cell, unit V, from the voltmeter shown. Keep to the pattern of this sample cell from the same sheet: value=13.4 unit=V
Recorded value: value=1.9 unit=V
